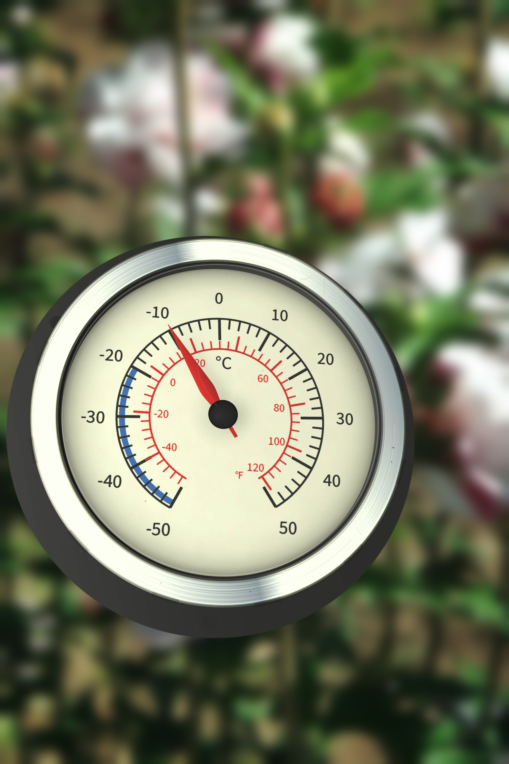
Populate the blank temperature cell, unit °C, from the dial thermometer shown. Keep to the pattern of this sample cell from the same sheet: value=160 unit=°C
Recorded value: value=-10 unit=°C
